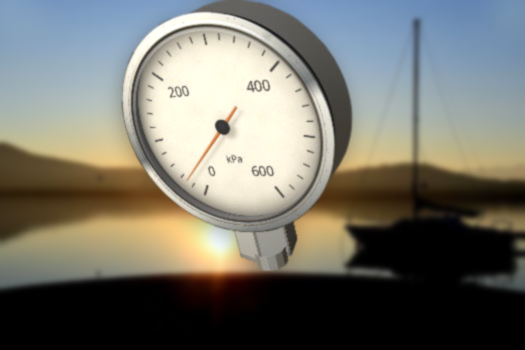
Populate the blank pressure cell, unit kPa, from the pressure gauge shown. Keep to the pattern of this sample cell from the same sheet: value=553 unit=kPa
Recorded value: value=30 unit=kPa
